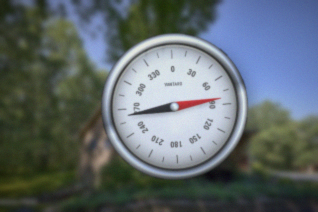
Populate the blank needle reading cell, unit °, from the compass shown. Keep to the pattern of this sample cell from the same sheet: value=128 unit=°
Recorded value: value=82.5 unit=°
